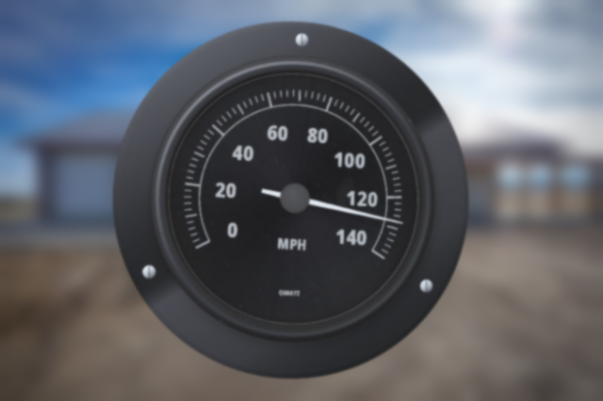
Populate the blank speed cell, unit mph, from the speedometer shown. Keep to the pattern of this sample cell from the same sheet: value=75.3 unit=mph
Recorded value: value=128 unit=mph
